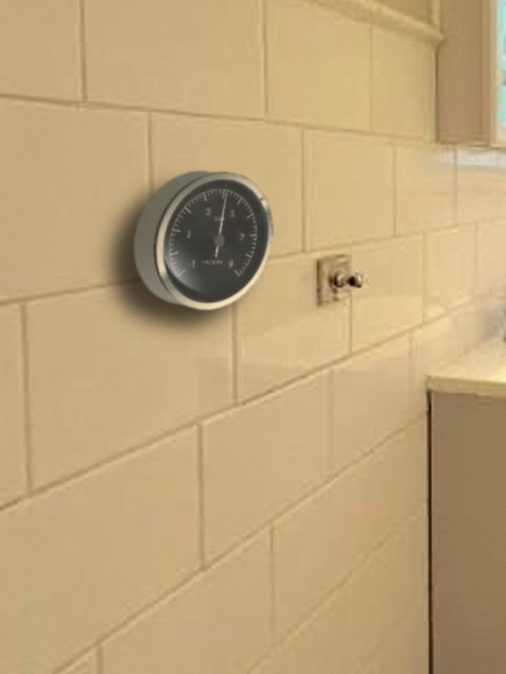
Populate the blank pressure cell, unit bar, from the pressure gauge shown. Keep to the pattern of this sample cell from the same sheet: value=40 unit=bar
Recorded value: value=4 unit=bar
